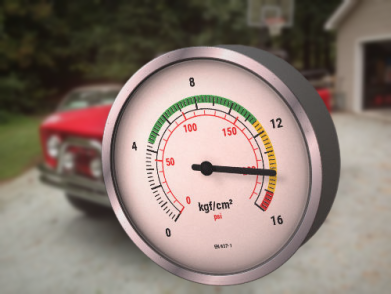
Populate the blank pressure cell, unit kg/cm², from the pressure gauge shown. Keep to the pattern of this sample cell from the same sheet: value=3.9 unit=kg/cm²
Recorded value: value=14 unit=kg/cm²
